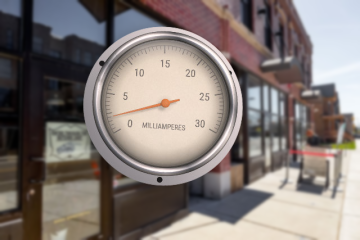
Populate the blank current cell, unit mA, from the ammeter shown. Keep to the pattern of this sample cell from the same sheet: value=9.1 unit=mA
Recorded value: value=2 unit=mA
